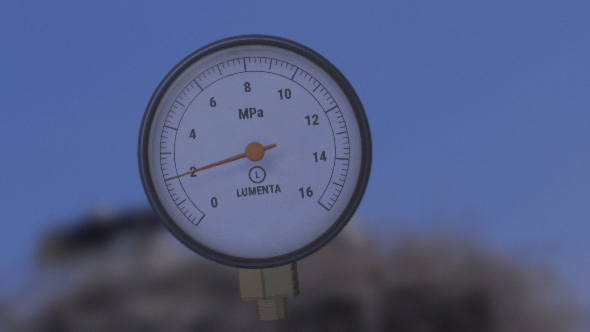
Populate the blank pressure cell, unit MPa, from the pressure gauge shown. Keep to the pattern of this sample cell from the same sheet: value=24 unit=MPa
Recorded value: value=2 unit=MPa
